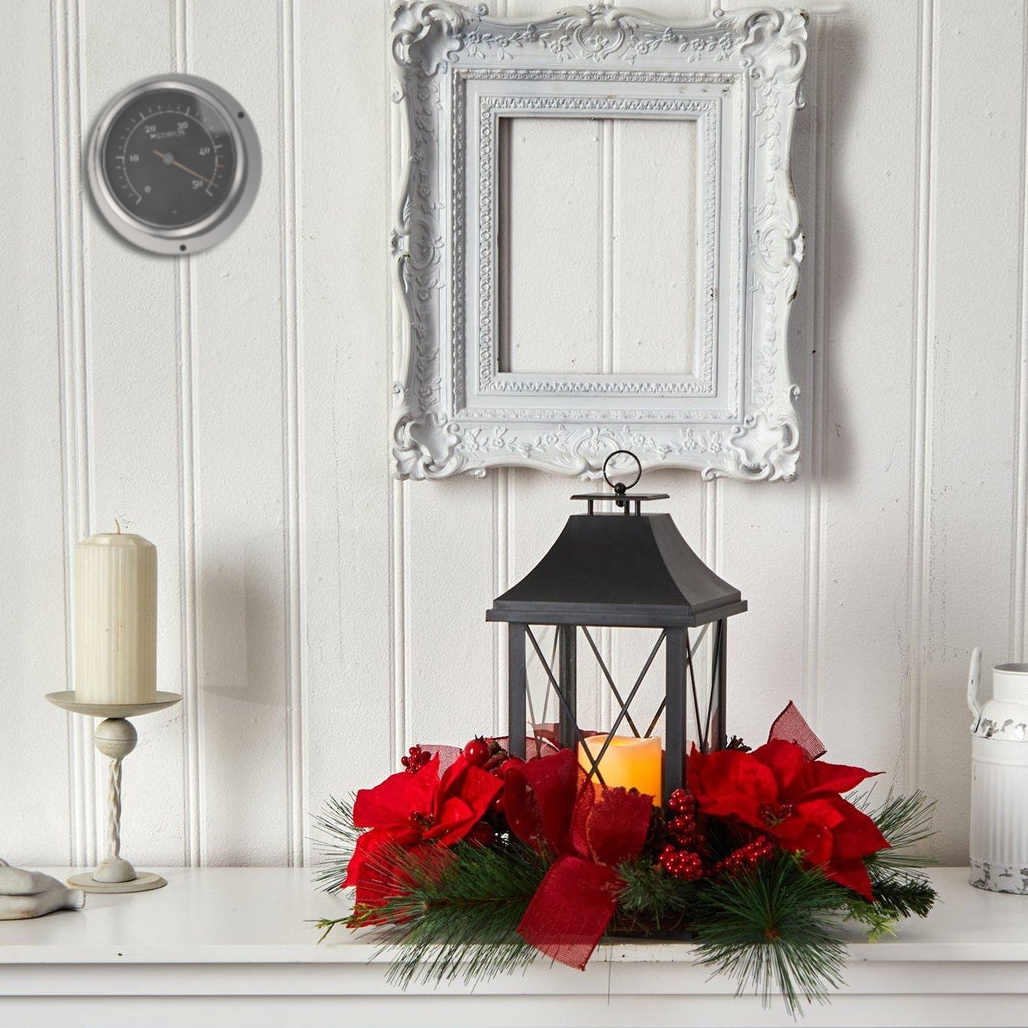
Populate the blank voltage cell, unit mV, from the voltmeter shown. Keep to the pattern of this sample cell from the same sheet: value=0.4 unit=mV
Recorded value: value=48 unit=mV
